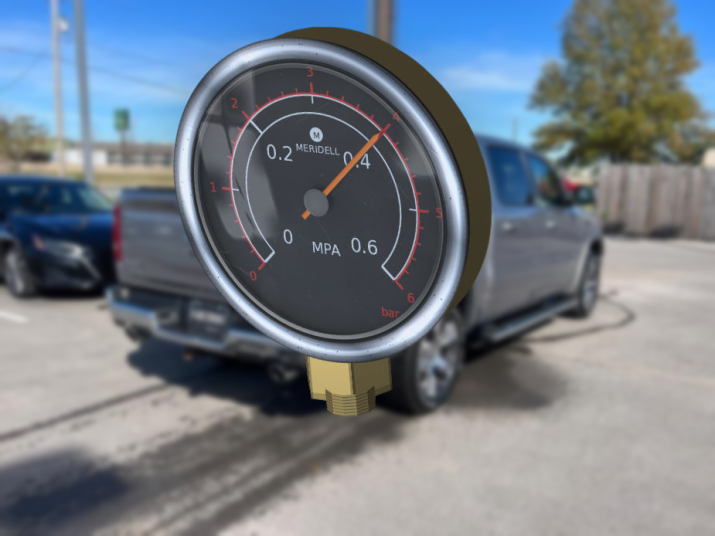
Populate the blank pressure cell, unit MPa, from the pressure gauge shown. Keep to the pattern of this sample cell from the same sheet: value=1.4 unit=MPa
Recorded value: value=0.4 unit=MPa
